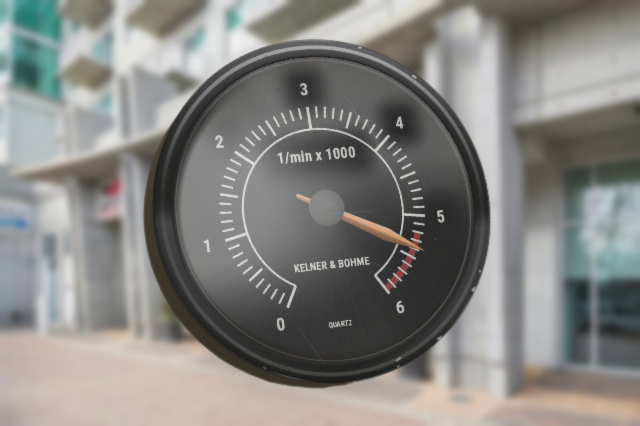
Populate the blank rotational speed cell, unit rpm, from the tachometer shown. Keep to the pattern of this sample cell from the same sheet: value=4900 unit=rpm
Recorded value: value=5400 unit=rpm
